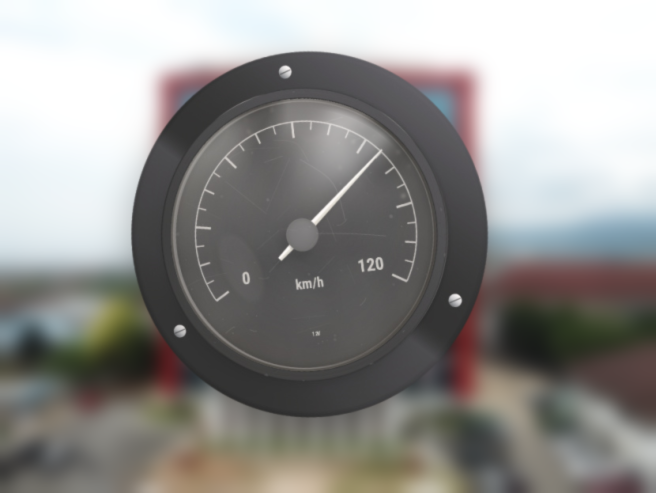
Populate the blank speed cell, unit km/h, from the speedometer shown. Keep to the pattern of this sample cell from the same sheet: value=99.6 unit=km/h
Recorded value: value=85 unit=km/h
